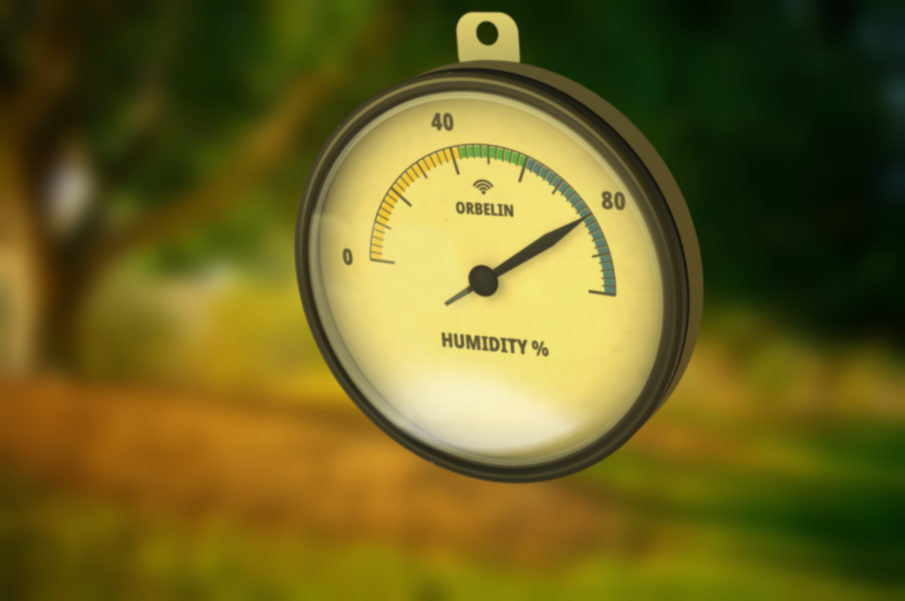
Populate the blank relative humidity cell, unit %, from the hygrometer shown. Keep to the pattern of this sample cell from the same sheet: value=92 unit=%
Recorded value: value=80 unit=%
